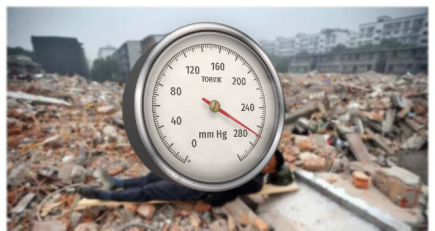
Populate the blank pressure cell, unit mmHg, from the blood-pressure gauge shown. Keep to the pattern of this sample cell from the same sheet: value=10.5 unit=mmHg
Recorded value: value=270 unit=mmHg
